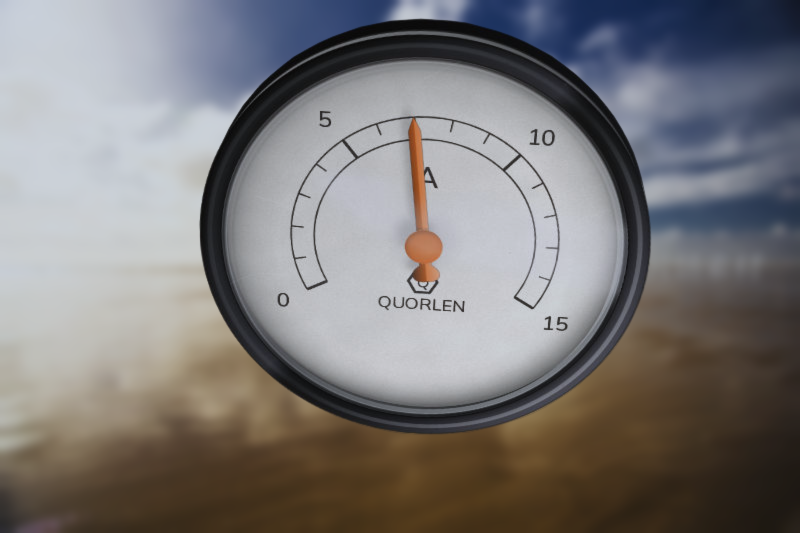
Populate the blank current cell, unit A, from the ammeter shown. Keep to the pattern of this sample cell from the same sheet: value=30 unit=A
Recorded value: value=7 unit=A
